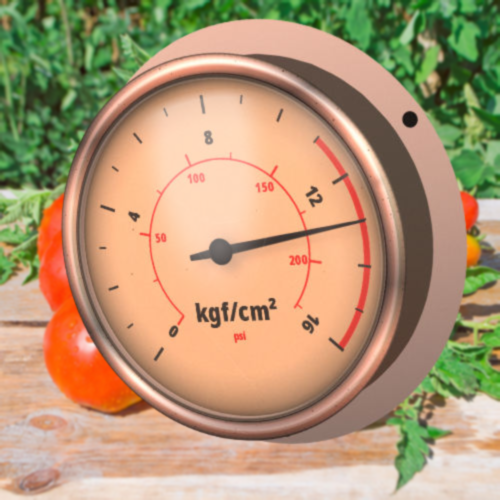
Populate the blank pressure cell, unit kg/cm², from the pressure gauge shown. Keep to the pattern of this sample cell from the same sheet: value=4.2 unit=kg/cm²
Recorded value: value=13 unit=kg/cm²
